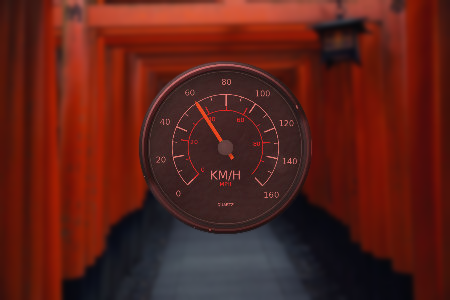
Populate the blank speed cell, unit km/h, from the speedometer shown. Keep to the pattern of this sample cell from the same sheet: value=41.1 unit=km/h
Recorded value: value=60 unit=km/h
